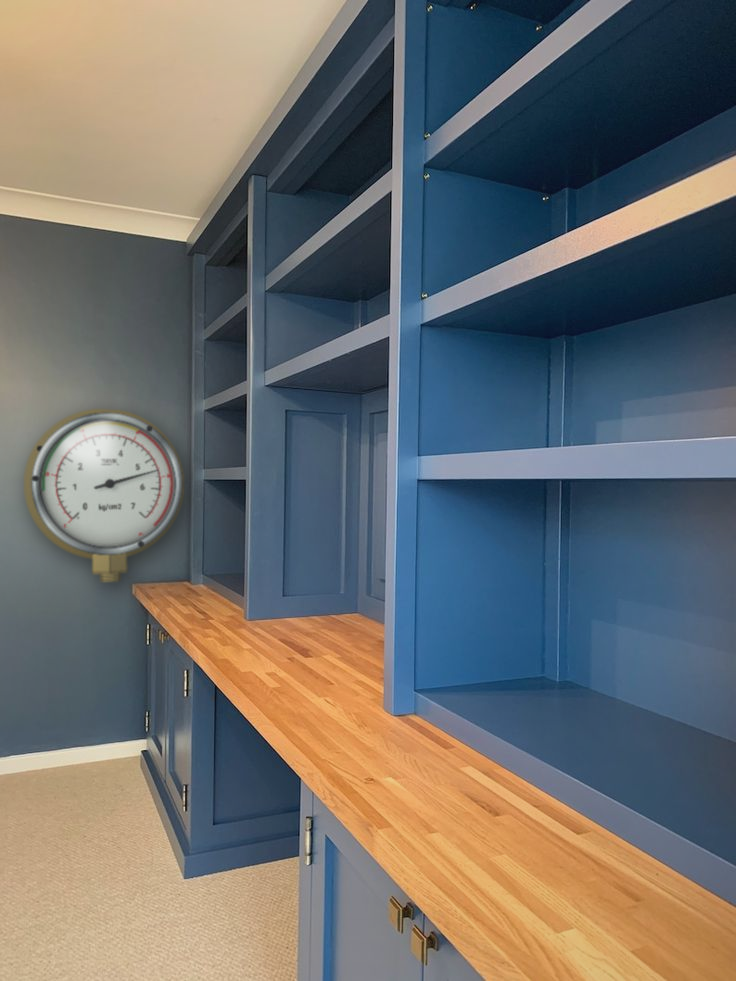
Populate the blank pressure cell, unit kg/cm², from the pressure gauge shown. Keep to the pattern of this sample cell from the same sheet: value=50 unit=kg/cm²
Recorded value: value=5.4 unit=kg/cm²
